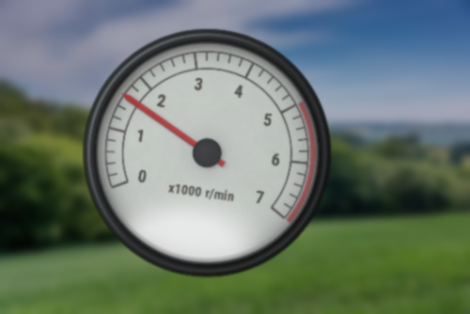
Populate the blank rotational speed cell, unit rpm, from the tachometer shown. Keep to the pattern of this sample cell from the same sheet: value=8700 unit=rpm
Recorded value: value=1600 unit=rpm
